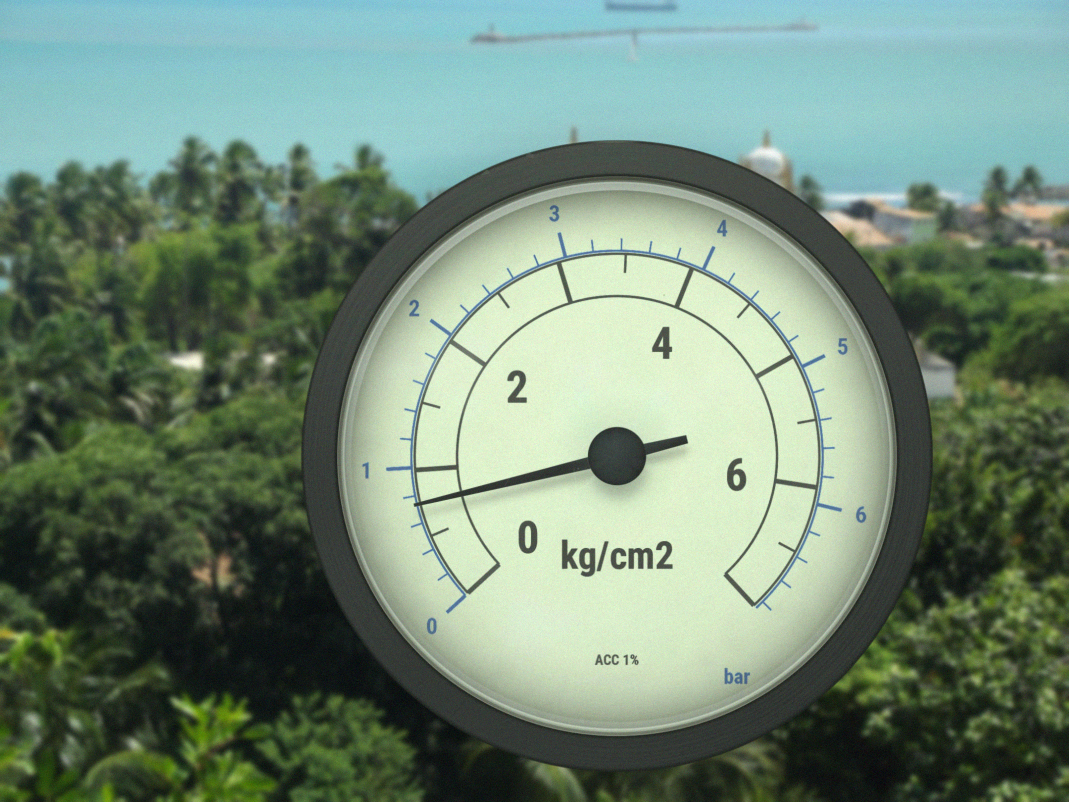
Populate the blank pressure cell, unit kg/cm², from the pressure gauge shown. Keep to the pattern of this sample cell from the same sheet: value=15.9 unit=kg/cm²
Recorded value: value=0.75 unit=kg/cm²
